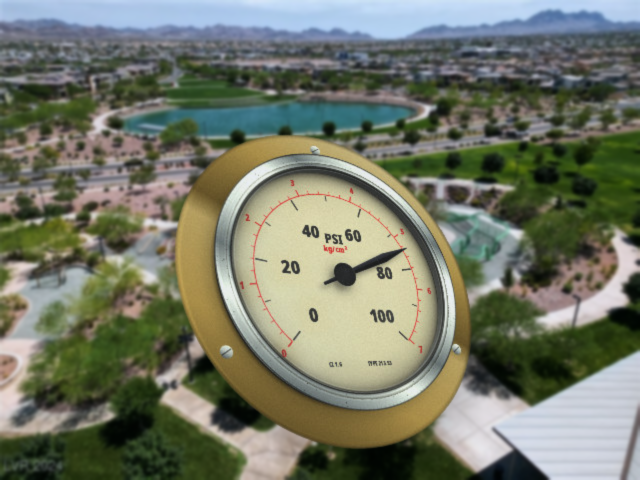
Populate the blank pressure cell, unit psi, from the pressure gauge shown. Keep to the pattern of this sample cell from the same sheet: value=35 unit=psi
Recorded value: value=75 unit=psi
